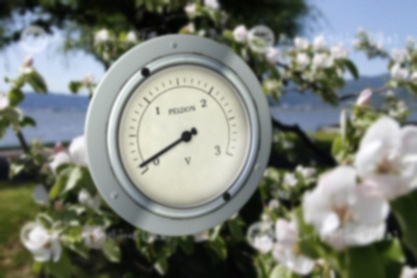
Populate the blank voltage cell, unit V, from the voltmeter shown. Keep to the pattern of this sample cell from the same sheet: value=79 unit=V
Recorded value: value=0.1 unit=V
